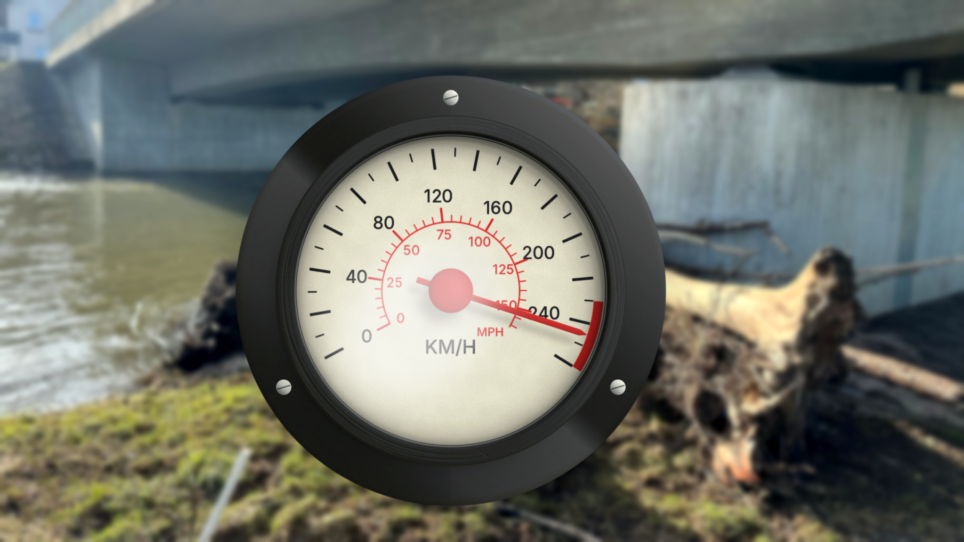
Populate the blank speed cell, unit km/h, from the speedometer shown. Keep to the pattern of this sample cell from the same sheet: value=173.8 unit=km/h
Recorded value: value=245 unit=km/h
